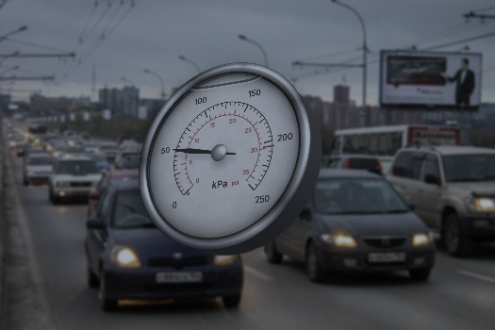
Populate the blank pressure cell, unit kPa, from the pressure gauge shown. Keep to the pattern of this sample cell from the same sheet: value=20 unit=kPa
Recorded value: value=50 unit=kPa
